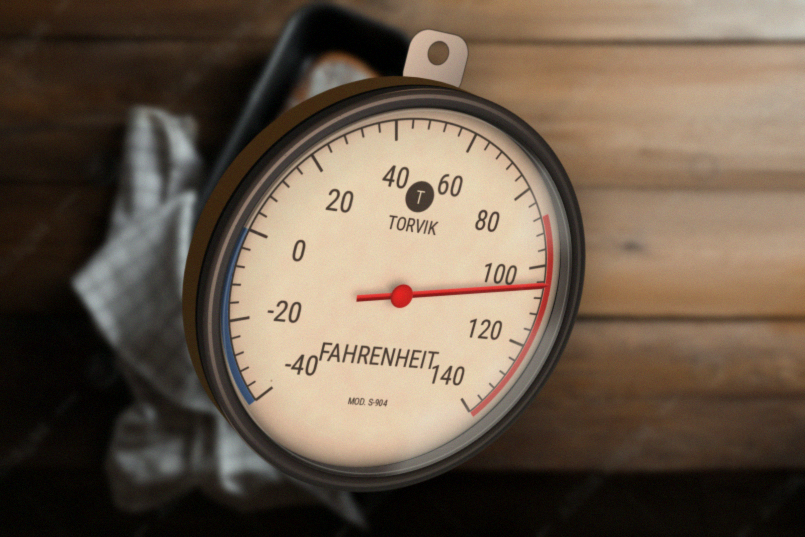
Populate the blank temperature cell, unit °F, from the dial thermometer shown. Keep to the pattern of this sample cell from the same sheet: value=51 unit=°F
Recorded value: value=104 unit=°F
